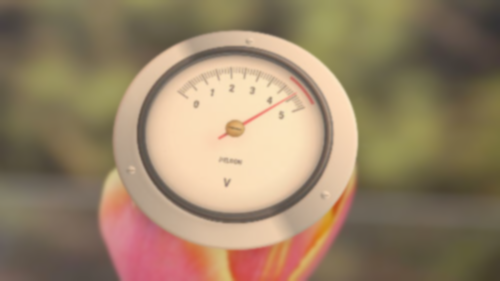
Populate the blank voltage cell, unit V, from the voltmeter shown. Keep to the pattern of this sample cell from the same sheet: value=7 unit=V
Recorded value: value=4.5 unit=V
